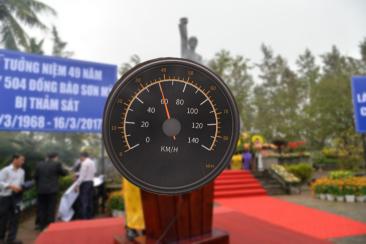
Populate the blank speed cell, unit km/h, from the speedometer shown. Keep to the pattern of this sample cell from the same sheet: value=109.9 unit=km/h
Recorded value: value=60 unit=km/h
